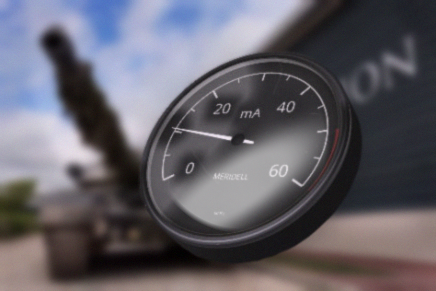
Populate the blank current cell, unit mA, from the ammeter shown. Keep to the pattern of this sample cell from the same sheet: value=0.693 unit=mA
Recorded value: value=10 unit=mA
